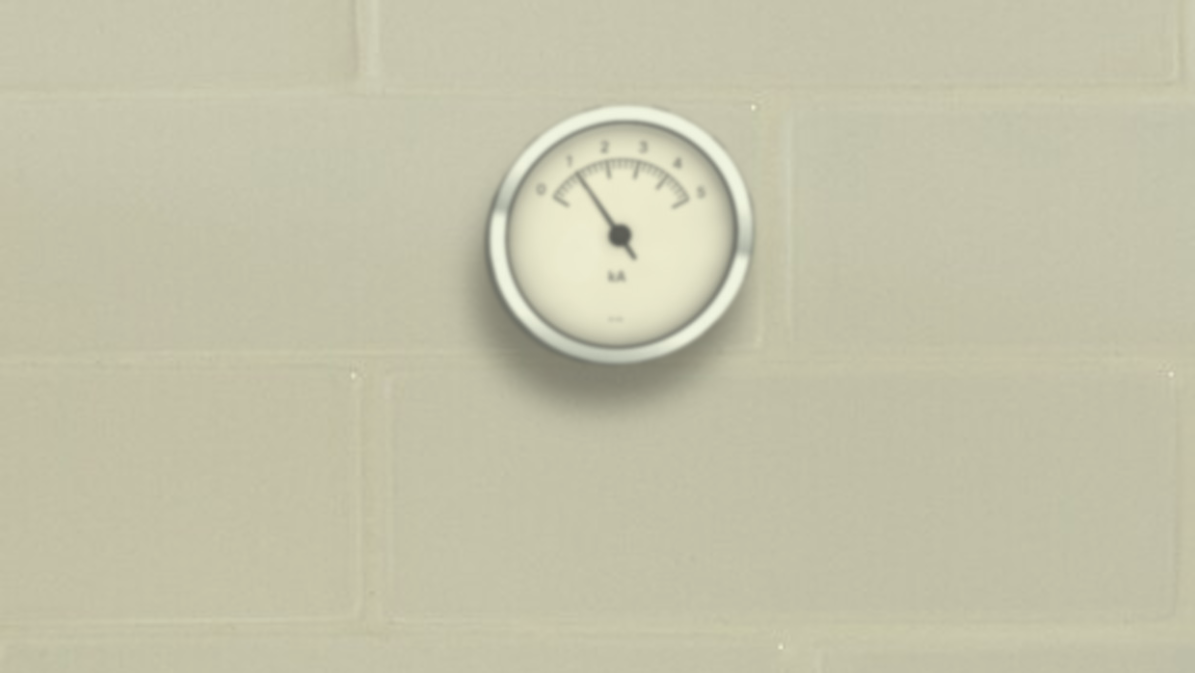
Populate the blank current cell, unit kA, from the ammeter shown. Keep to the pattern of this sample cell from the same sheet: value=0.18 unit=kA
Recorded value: value=1 unit=kA
